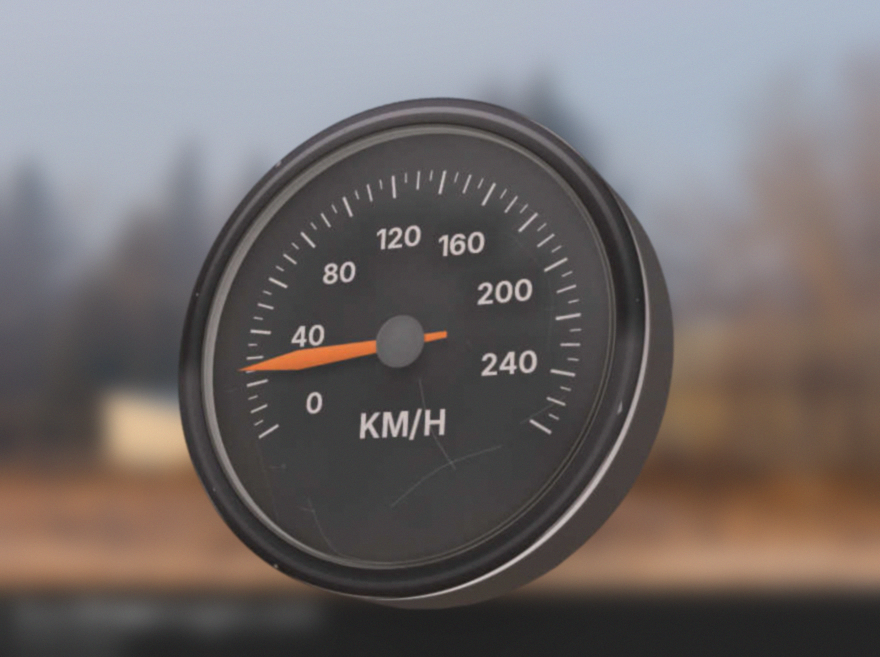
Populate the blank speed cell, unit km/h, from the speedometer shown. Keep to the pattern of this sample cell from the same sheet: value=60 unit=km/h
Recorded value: value=25 unit=km/h
